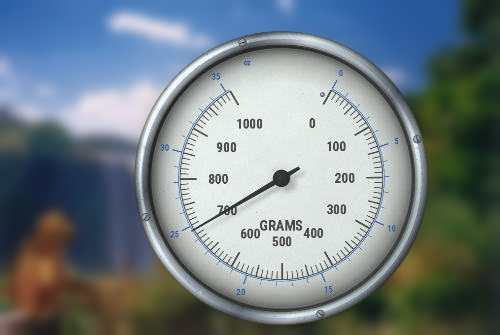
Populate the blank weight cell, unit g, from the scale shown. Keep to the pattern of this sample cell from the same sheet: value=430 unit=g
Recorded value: value=700 unit=g
